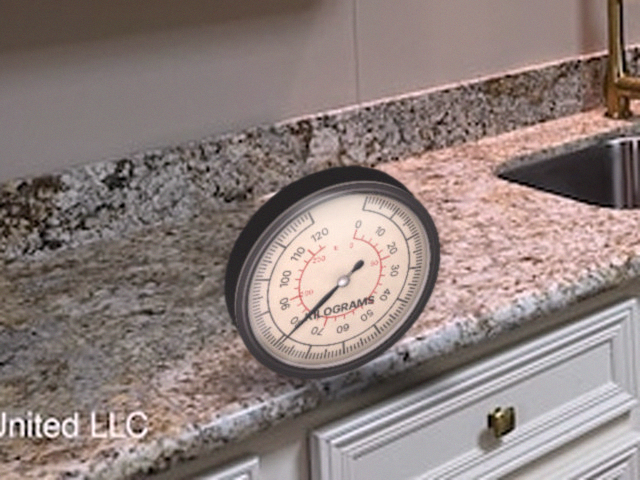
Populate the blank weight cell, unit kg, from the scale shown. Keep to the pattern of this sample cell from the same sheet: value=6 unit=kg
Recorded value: value=80 unit=kg
